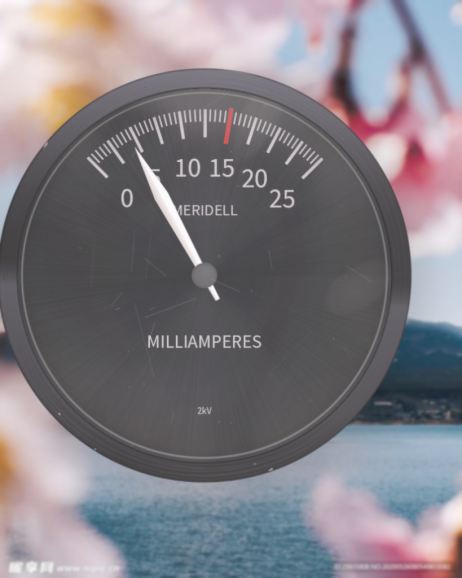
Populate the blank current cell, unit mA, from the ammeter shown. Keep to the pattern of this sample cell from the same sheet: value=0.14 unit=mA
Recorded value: value=4.5 unit=mA
